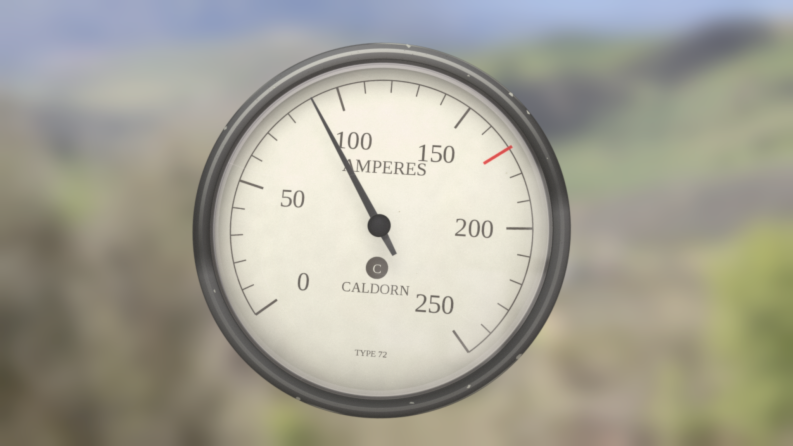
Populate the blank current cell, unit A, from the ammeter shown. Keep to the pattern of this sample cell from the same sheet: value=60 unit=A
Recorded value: value=90 unit=A
